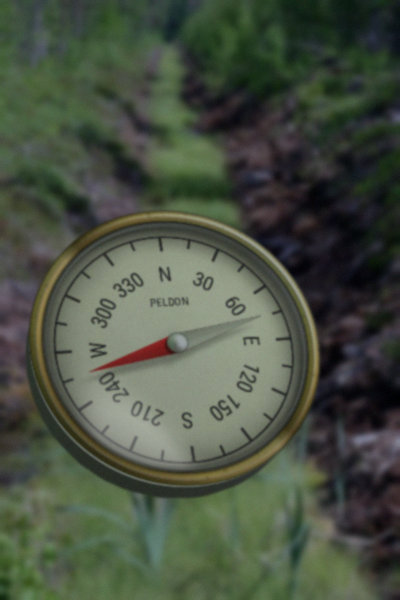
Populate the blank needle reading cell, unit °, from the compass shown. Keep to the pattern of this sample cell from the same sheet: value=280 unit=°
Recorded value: value=255 unit=°
